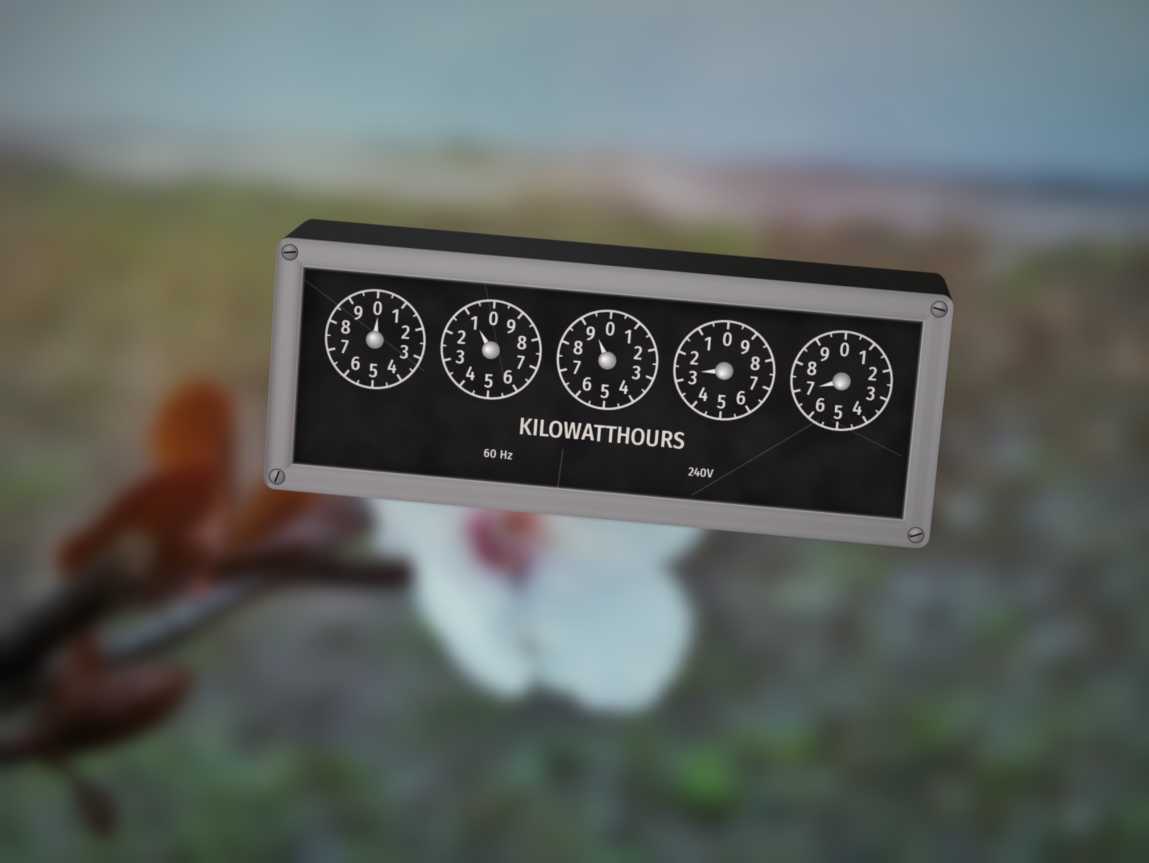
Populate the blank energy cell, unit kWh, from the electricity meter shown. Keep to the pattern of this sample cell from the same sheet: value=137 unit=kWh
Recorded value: value=927 unit=kWh
